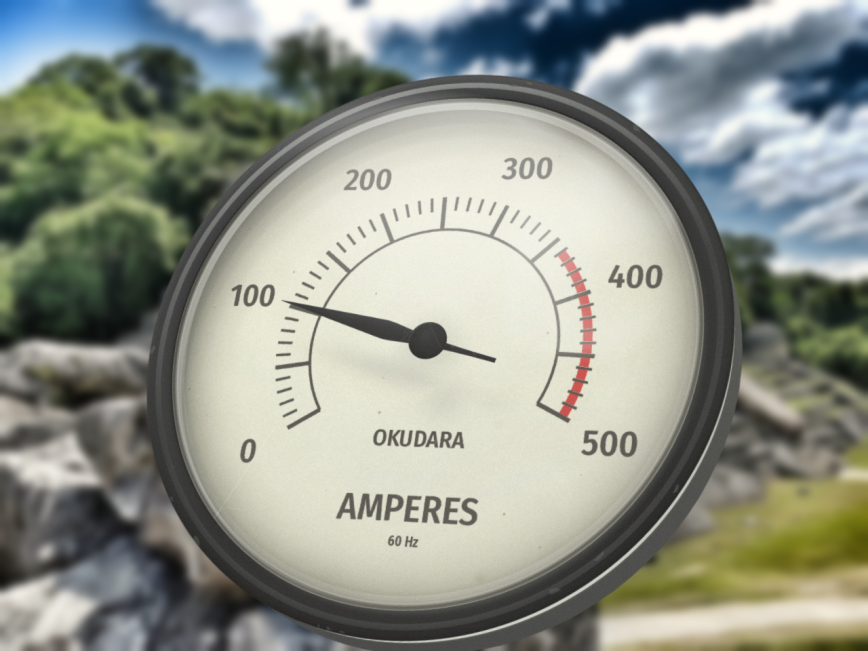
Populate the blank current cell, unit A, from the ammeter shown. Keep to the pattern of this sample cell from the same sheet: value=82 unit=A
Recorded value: value=100 unit=A
